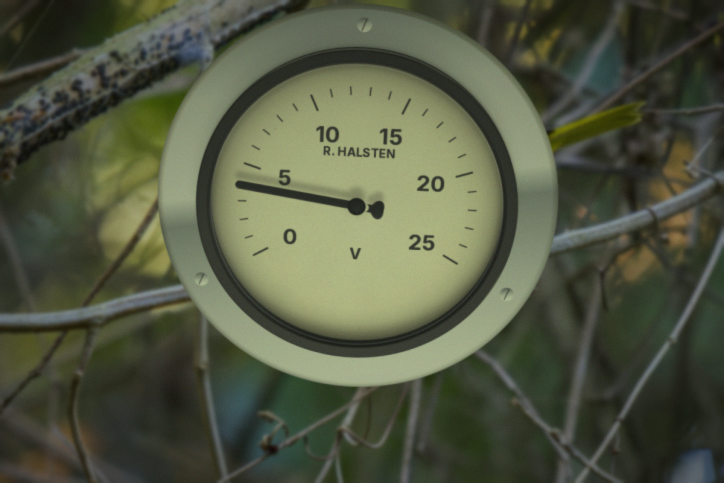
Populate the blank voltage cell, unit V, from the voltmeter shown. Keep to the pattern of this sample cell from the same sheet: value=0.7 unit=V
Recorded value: value=4 unit=V
